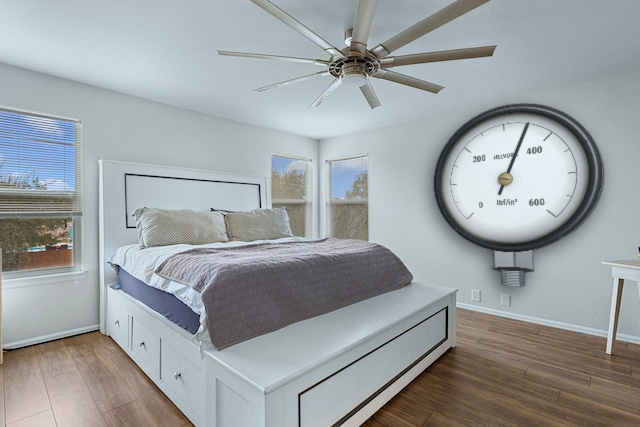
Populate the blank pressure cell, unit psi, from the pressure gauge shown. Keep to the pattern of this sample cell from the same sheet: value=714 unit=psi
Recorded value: value=350 unit=psi
